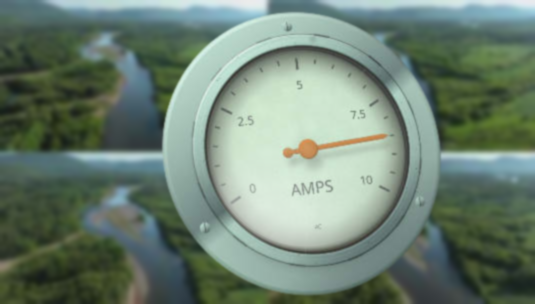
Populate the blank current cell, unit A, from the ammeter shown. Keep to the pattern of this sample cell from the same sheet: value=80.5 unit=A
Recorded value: value=8.5 unit=A
